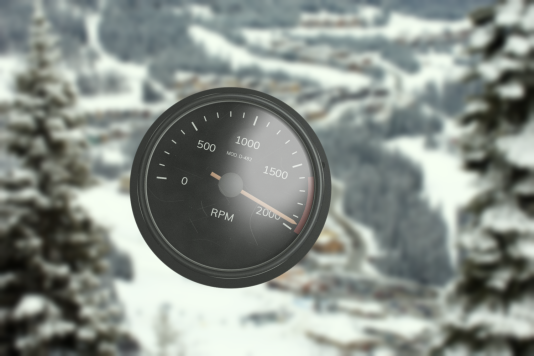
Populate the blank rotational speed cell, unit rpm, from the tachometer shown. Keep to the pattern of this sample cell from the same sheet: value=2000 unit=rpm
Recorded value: value=1950 unit=rpm
